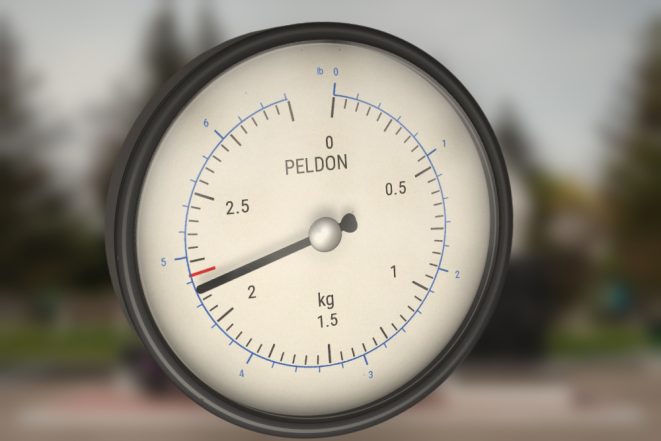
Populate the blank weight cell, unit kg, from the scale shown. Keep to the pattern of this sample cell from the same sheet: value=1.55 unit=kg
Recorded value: value=2.15 unit=kg
